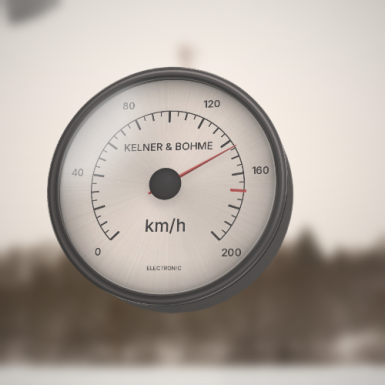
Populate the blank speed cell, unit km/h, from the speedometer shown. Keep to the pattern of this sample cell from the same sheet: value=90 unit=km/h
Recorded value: value=145 unit=km/h
